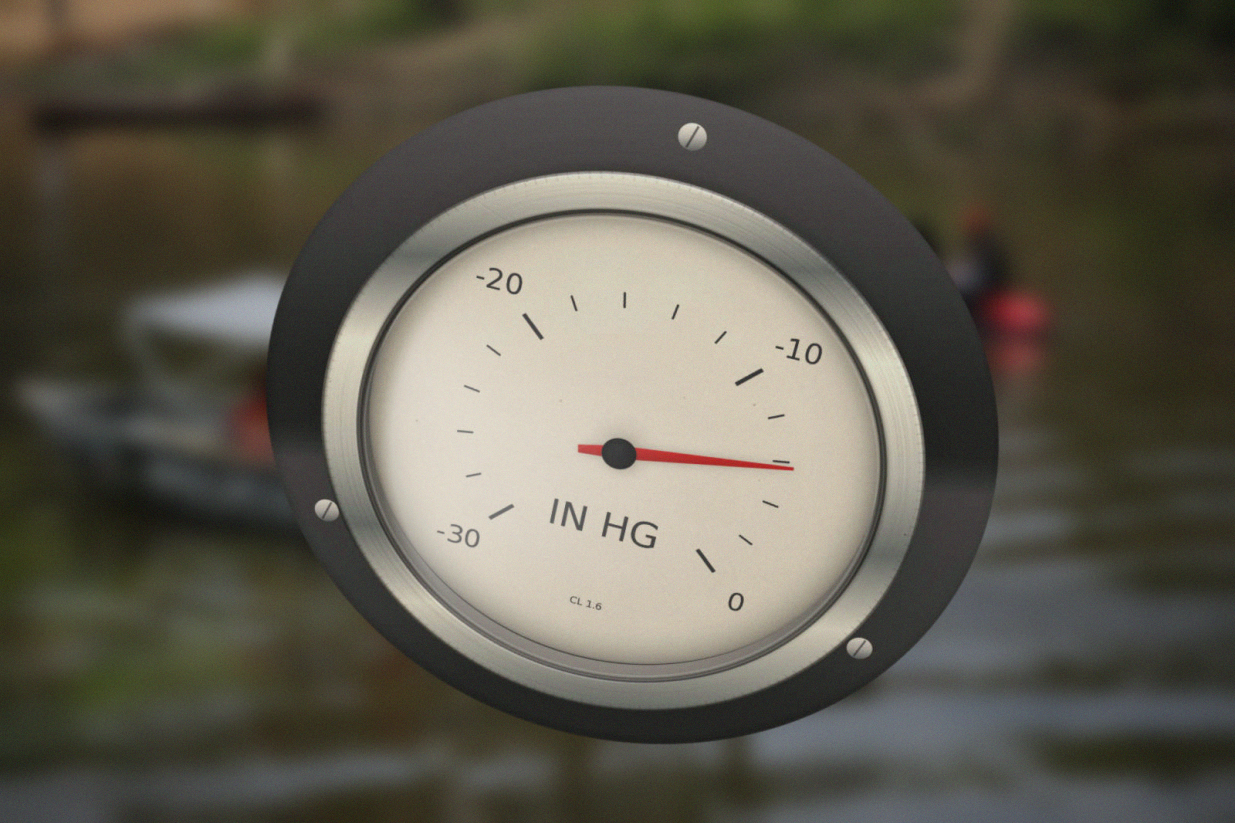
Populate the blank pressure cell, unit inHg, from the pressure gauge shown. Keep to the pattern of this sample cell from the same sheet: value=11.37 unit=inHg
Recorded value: value=-6 unit=inHg
